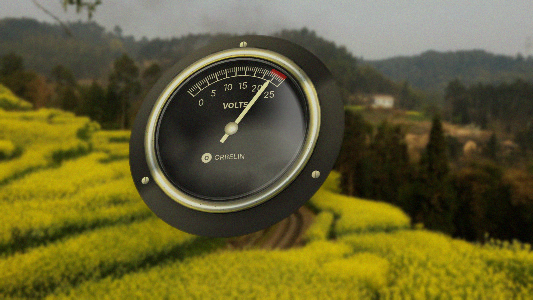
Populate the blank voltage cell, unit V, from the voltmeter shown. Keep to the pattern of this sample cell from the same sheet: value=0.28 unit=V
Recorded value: value=22.5 unit=V
